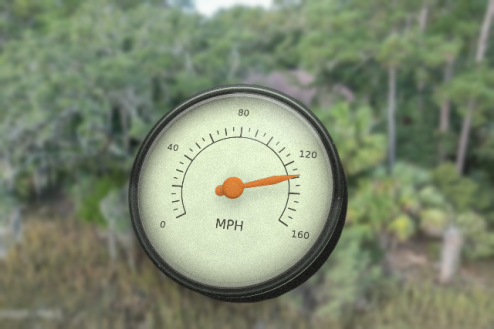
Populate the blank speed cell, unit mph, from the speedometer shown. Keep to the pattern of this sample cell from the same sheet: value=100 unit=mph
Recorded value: value=130 unit=mph
